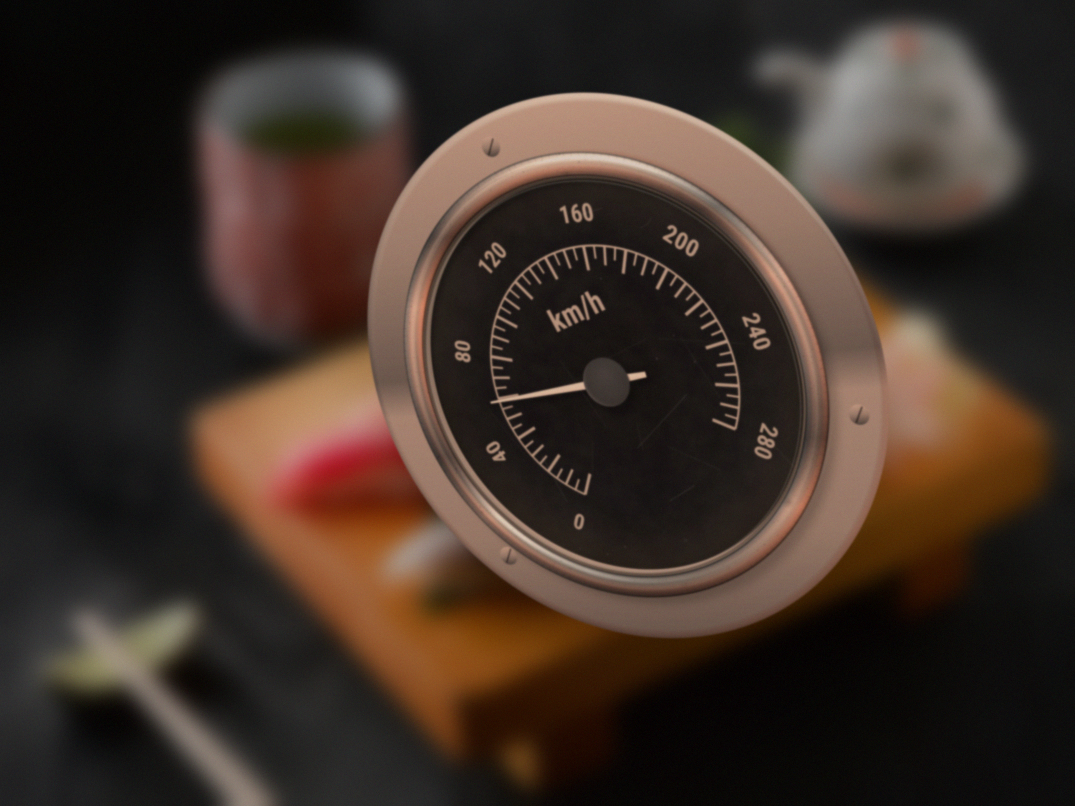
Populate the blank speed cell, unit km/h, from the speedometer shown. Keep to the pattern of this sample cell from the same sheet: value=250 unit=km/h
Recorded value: value=60 unit=km/h
